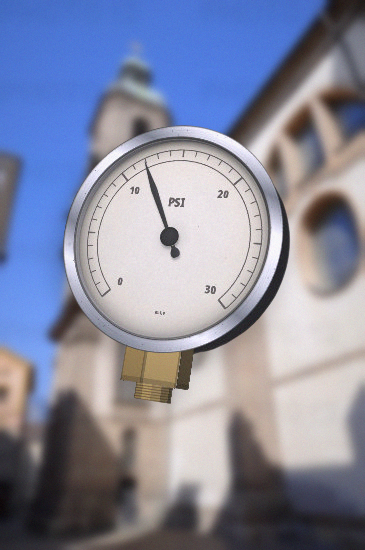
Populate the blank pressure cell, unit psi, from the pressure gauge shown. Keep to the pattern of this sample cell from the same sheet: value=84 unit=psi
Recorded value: value=12 unit=psi
